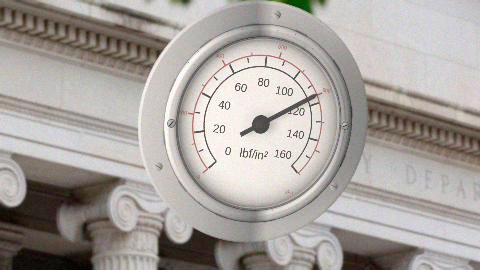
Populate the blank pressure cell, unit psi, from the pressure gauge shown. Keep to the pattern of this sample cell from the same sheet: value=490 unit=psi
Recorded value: value=115 unit=psi
